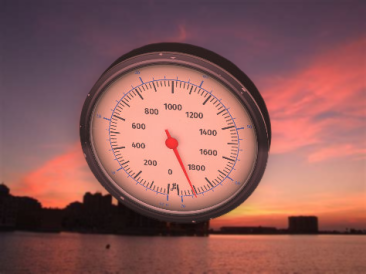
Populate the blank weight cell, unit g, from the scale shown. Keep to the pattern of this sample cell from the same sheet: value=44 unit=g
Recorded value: value=1900 unit=g
